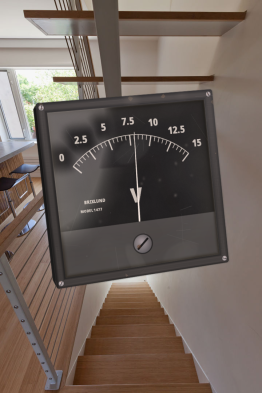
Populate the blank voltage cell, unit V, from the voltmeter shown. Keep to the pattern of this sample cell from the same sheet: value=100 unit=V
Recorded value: value=8 unit=V
